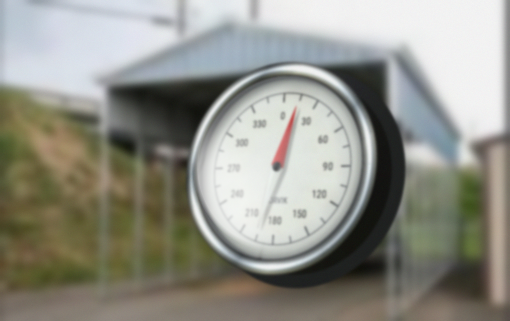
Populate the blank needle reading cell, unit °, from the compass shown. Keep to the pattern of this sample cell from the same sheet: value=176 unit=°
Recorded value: value=15 unit=°
